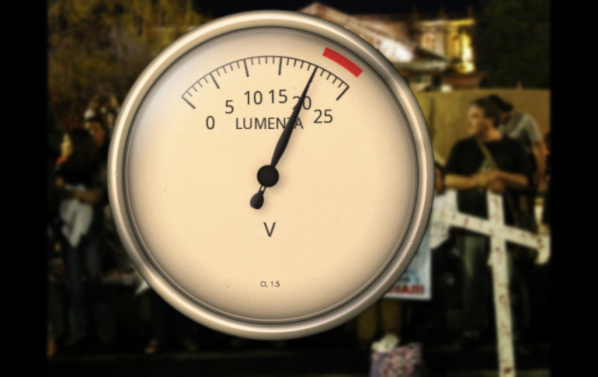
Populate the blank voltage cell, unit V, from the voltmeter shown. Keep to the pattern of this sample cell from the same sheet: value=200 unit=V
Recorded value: value=20 unit=V
